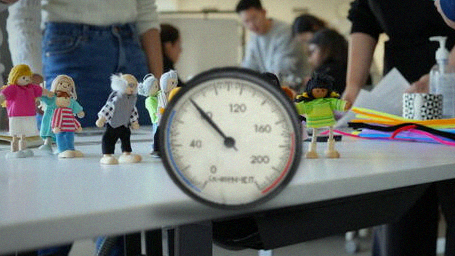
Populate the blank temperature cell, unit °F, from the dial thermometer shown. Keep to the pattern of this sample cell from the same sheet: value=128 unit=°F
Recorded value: value=80 unit=°F
